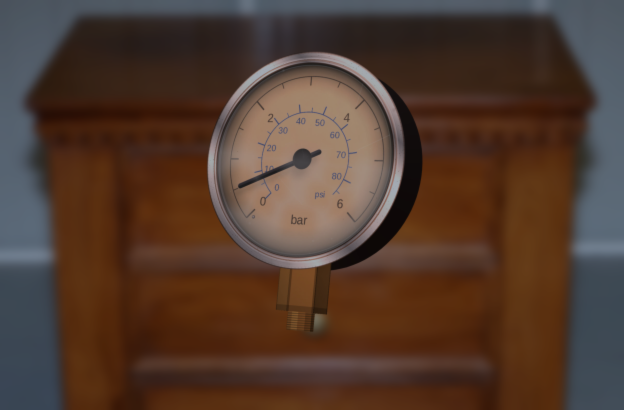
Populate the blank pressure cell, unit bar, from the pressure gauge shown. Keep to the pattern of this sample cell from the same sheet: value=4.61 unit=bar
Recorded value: value=0.5 unit=bar
